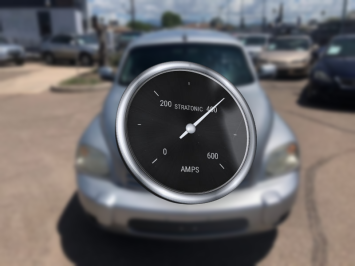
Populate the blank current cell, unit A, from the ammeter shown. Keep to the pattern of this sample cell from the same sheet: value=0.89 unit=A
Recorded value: value=400 unit=A
